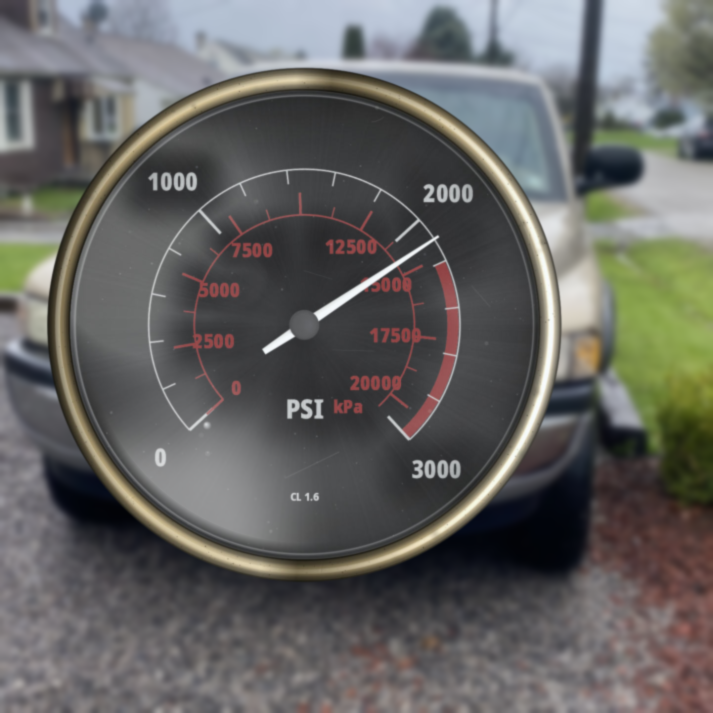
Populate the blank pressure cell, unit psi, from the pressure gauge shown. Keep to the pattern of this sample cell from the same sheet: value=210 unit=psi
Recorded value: value=2100 unit=psi
